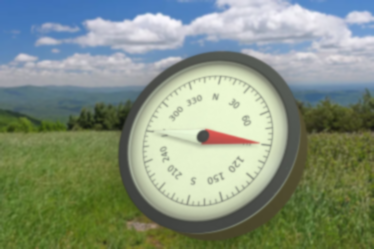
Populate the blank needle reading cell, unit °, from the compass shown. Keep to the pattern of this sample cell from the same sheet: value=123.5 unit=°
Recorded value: value=90 unit=°
